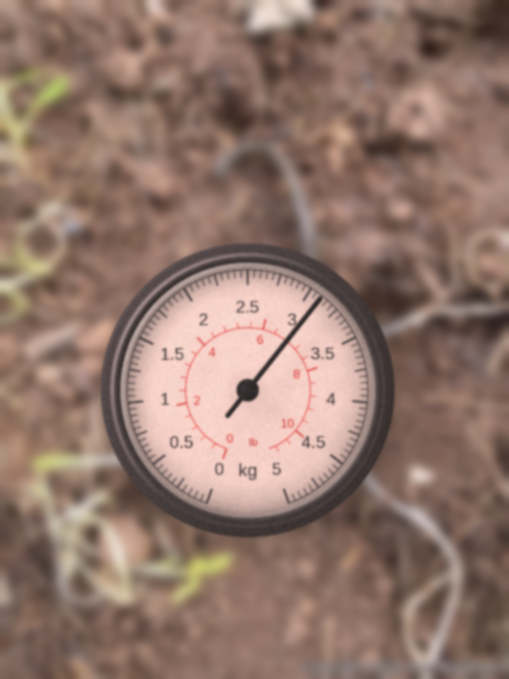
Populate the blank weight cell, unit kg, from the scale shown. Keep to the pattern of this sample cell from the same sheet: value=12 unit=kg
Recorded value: value=3.1 unit=kg
